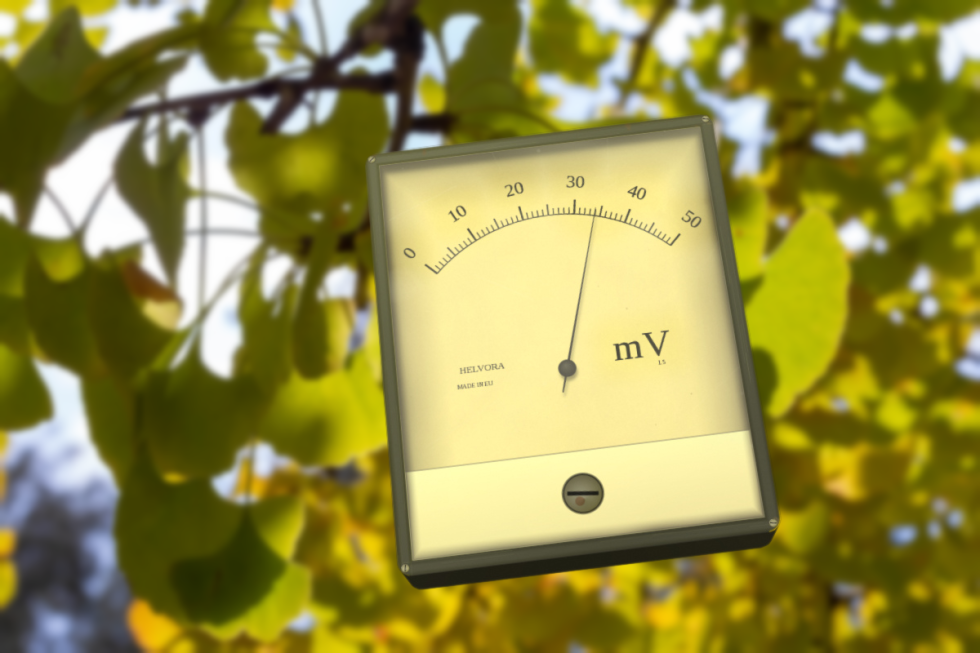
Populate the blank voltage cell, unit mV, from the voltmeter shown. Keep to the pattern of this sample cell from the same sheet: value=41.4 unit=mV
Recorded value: value=34 unit=mV
